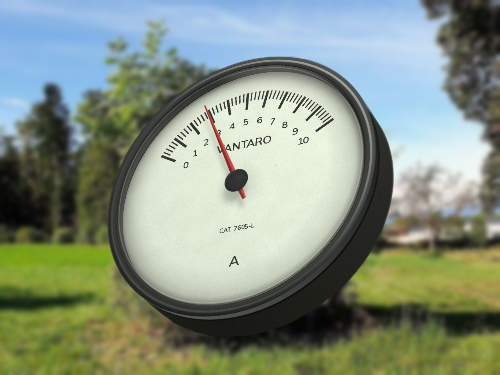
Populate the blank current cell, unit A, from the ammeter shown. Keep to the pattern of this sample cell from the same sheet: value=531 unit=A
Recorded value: value=3 unit=A
